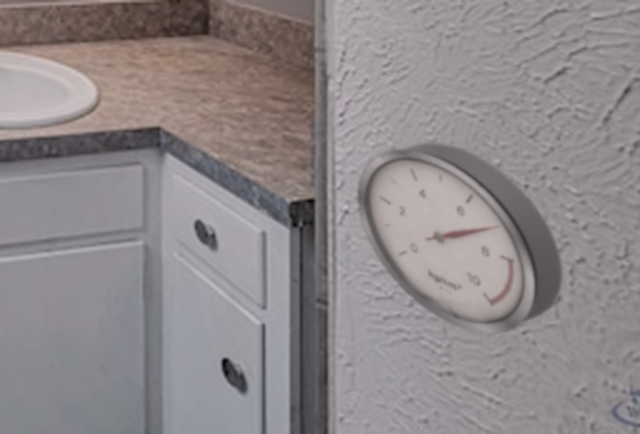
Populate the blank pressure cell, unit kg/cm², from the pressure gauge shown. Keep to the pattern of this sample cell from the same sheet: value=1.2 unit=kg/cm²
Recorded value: value=7 unit=kg/cm²
